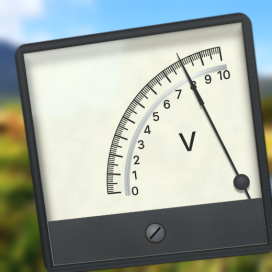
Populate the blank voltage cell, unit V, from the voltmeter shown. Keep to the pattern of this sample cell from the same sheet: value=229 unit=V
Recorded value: value=8 unit=V
